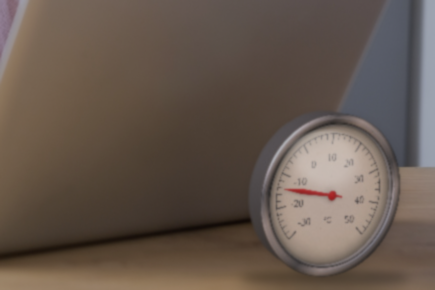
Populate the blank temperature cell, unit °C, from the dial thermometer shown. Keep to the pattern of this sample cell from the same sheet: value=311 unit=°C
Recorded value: value=-14 unit=°C
